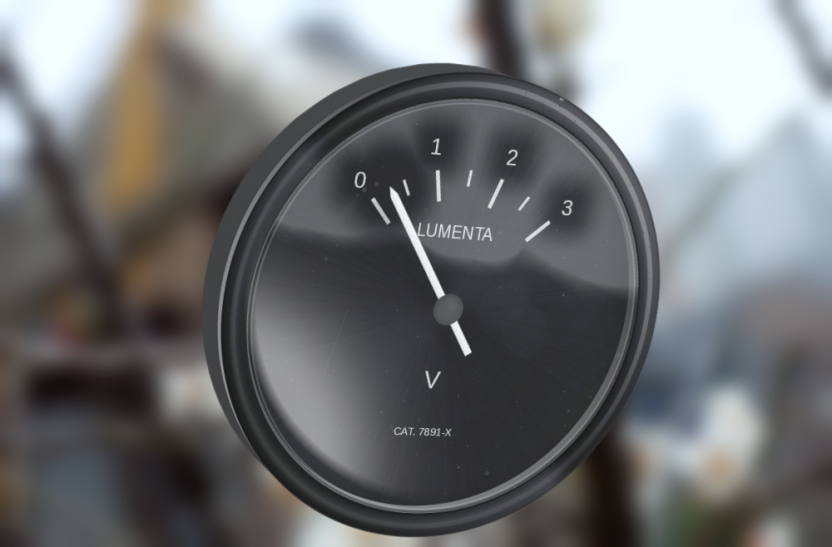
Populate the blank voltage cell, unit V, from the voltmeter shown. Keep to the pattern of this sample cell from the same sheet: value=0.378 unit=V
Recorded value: value=0.25 unit=V
